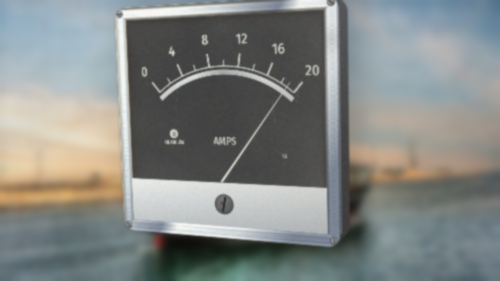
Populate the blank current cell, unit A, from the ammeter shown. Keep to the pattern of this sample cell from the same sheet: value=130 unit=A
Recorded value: value=19 unit=A
